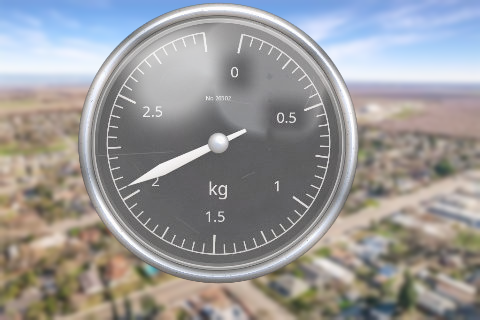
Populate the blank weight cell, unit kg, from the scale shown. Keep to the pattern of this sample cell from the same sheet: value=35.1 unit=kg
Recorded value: value=2.05 unit=kg
